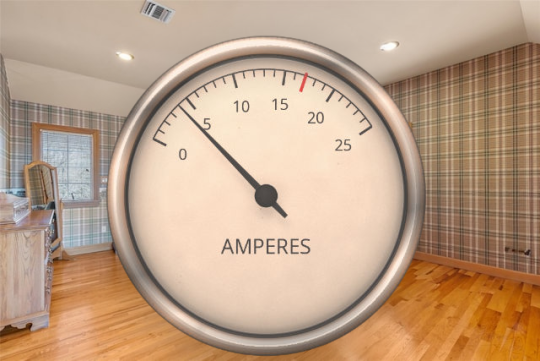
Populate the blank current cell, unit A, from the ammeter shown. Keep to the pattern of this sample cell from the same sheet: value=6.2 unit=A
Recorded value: value=4 unit=A
